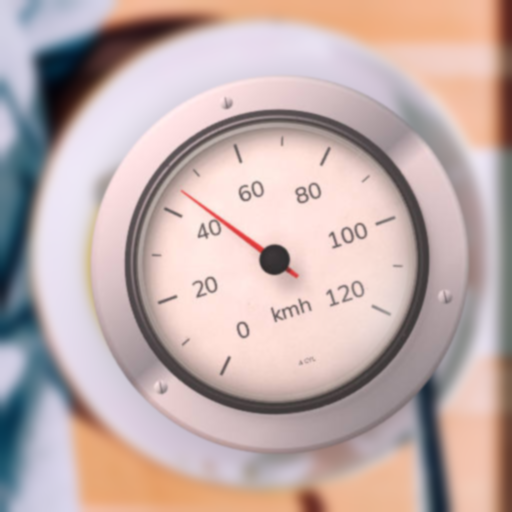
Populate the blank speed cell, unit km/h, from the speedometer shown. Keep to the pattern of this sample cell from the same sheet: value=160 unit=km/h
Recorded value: value=45 unit=km/h
